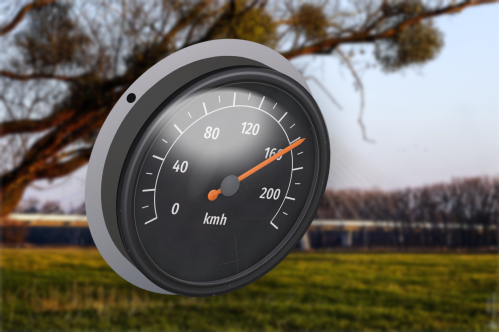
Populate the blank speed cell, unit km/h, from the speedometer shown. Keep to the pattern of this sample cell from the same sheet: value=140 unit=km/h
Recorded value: value=160 unit=km/h
